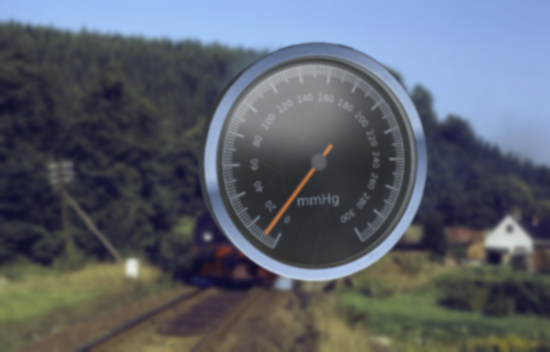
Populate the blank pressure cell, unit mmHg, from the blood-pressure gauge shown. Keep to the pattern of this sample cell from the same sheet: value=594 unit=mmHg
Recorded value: value=10 unit=mmHg
